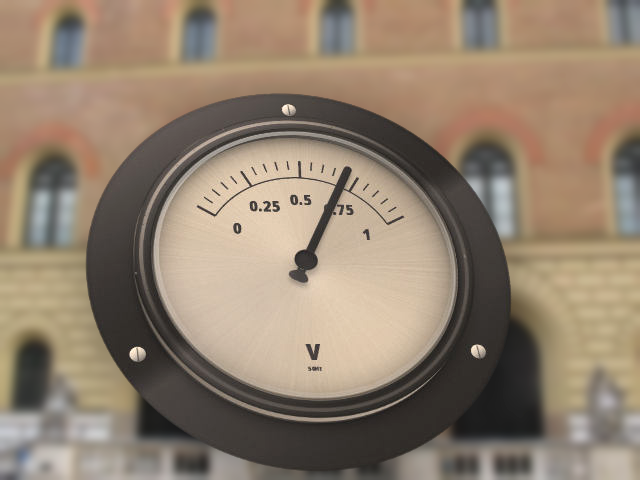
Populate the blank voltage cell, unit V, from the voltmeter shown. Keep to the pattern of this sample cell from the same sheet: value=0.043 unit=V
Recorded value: value=0.7 unit=V
